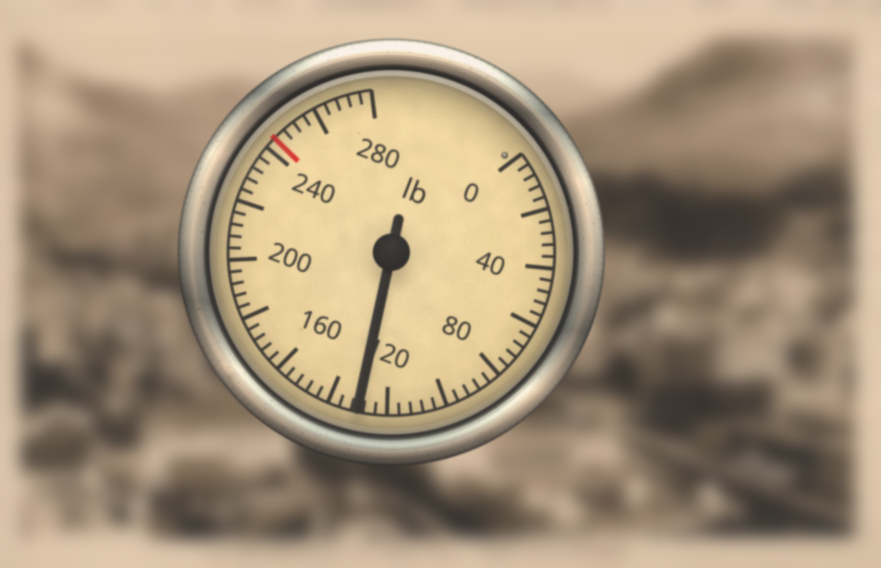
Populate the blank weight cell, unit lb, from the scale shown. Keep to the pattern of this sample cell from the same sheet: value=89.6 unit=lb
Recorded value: value=130 unit=lb
